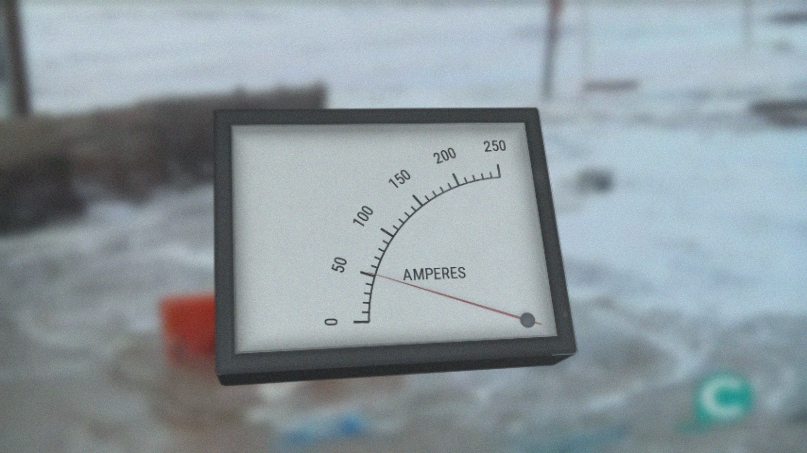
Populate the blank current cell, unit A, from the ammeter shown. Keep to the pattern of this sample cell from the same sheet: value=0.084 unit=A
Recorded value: value=50 unit=A
